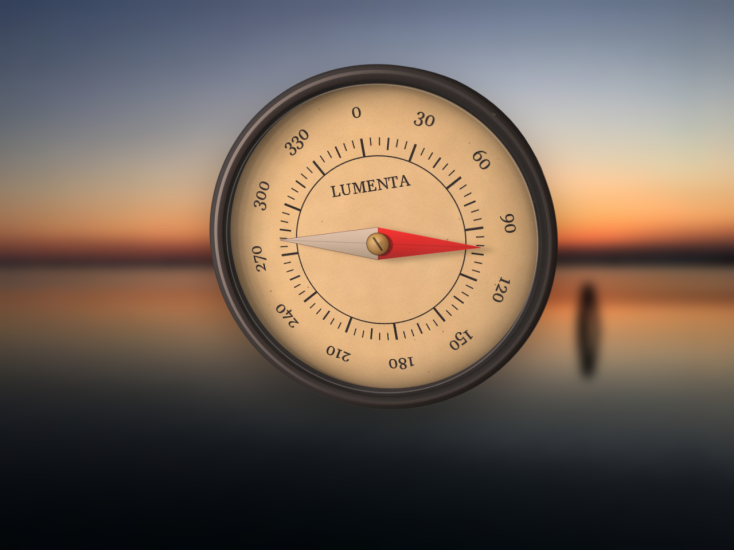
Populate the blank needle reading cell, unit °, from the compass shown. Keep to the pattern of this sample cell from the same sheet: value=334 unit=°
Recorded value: value=100 unit=°
